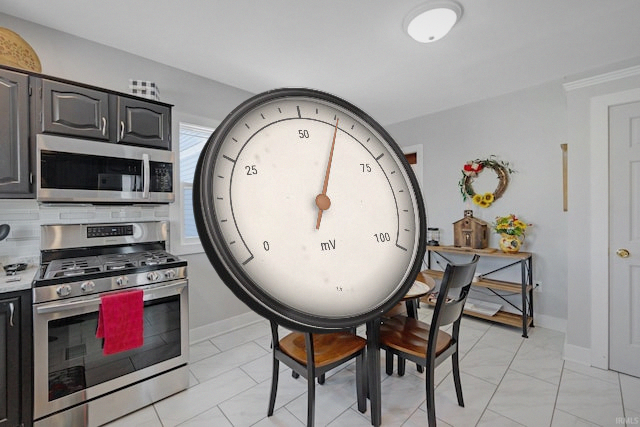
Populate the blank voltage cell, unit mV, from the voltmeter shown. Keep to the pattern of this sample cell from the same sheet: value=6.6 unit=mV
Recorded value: value=60 unit=mV
